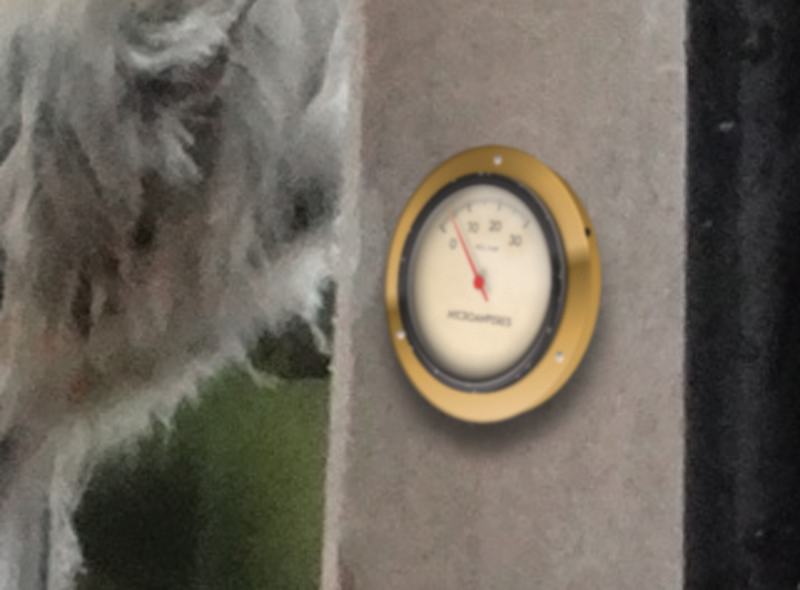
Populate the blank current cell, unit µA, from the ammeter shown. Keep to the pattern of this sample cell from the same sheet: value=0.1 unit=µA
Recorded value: value=5 unit=µA
